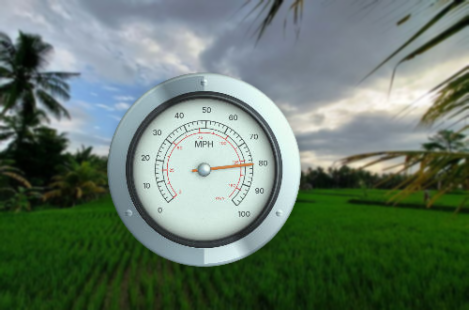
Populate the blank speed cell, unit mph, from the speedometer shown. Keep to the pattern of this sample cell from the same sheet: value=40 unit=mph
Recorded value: value=80 unit=mph
